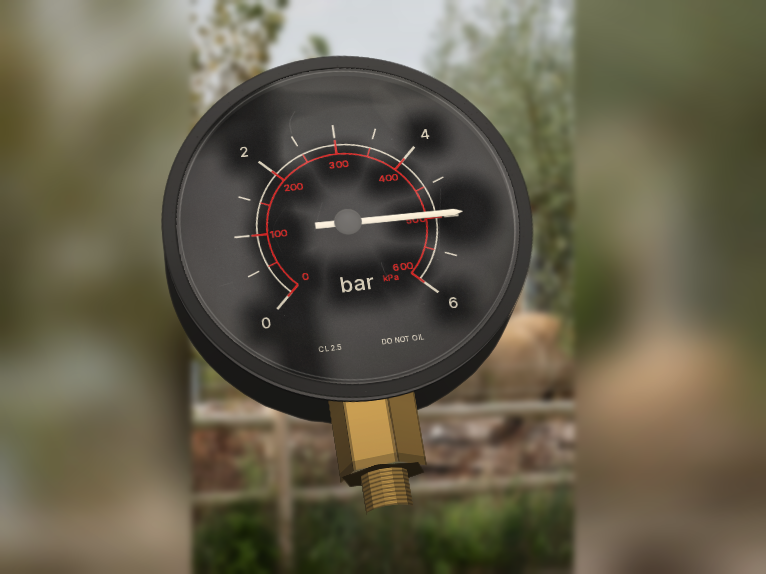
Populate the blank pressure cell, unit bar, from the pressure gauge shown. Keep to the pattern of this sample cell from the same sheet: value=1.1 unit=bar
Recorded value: value=5 unit=bar
